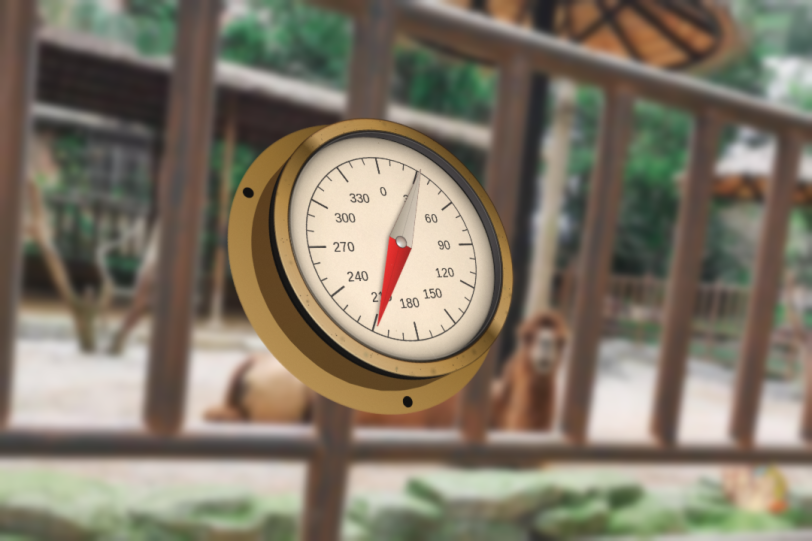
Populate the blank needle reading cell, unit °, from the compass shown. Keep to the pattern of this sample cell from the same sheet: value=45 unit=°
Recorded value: value=210 unit=°
